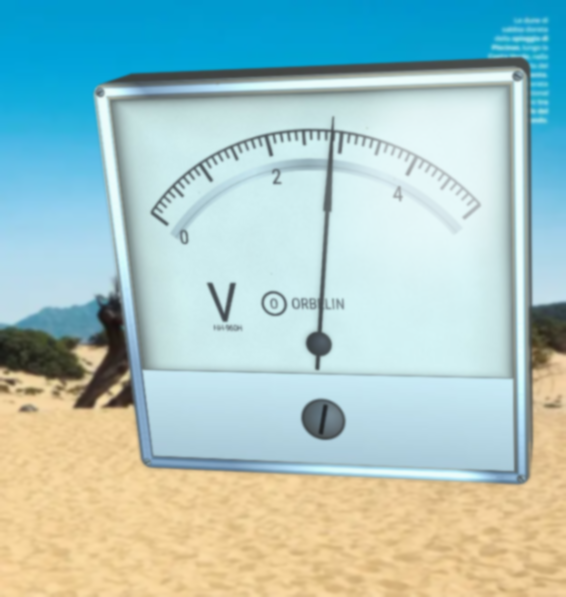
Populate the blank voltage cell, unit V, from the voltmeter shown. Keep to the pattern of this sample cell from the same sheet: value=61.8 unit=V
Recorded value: value=2.9 unit=V
